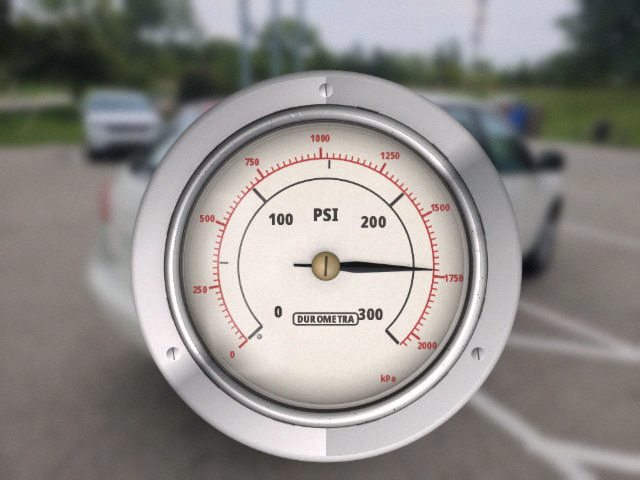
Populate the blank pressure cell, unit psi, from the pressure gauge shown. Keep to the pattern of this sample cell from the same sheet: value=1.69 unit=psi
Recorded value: value=250 unit=psi
